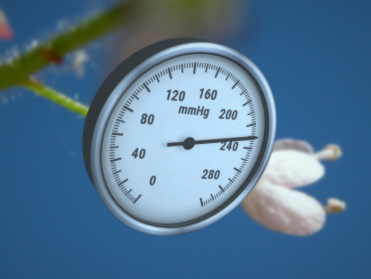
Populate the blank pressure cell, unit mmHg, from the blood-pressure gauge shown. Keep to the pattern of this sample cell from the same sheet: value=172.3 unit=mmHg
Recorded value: value=230 unit=mmHg
